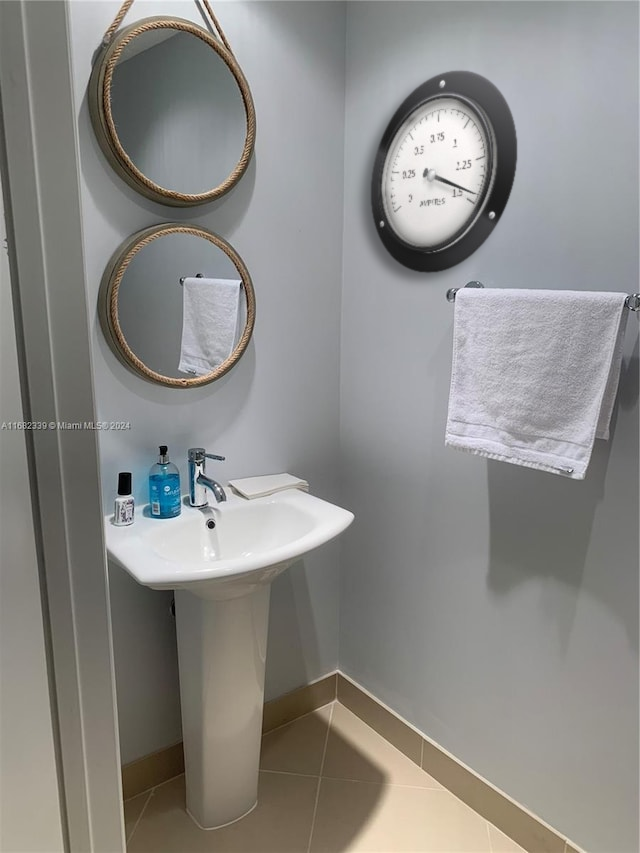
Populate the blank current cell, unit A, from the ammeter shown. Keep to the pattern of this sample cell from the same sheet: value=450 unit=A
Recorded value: value=1.45 unit=A
